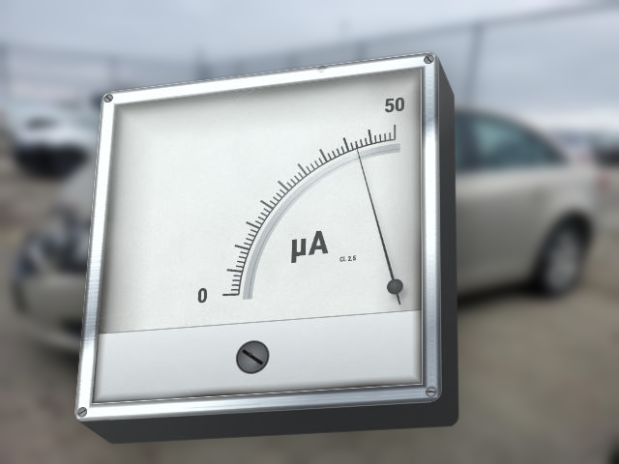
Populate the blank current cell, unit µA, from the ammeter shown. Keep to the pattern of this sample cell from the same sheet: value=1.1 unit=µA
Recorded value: value=42 unit=µA
